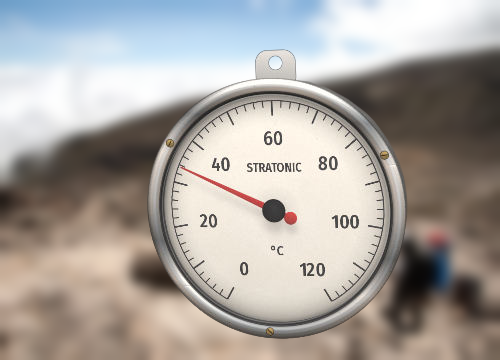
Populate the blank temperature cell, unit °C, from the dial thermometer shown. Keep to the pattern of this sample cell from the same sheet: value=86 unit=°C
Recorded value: value=34 unit=°C
